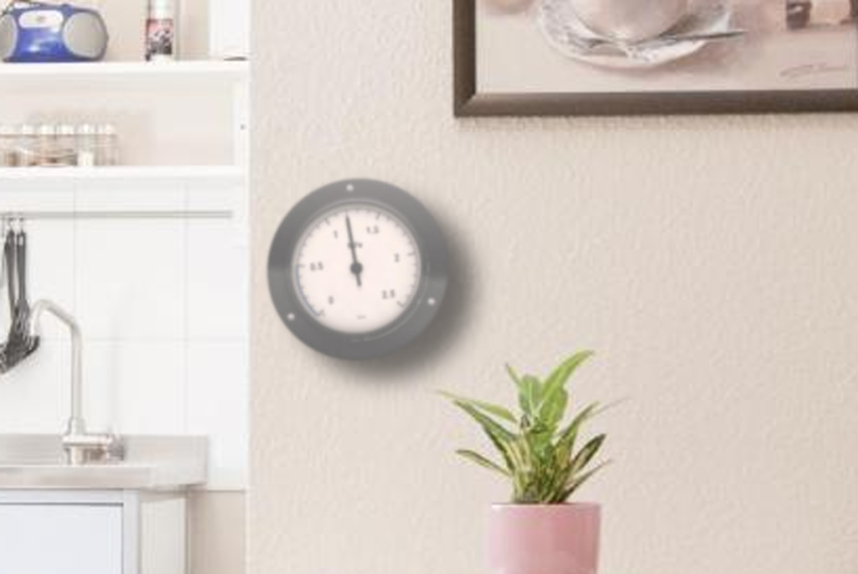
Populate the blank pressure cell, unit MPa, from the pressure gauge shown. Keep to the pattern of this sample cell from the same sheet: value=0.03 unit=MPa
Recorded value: value=1.2 unit=MPa
